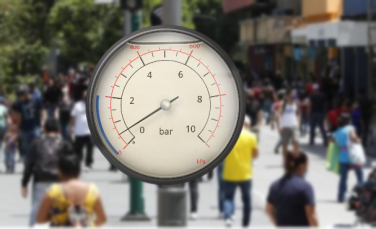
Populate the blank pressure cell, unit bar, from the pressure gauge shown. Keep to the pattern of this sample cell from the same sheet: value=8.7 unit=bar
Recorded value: value=0.5 unit=bar
